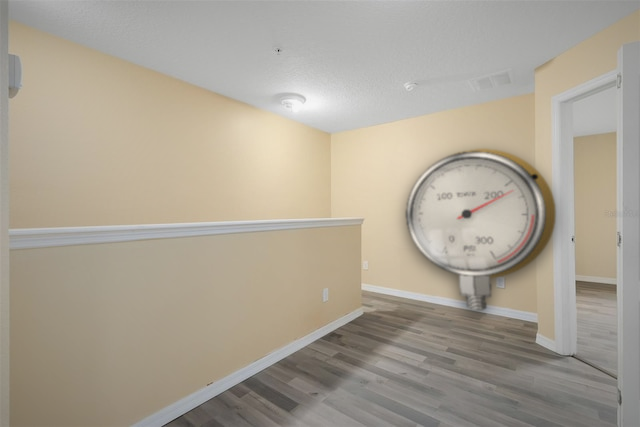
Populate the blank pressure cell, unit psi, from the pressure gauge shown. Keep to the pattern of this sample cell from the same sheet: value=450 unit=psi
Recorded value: value=210 unit=psi
